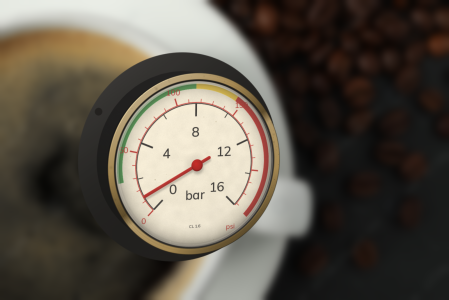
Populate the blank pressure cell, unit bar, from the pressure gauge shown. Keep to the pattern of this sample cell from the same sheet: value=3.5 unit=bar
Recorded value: value=1 unit=bar
